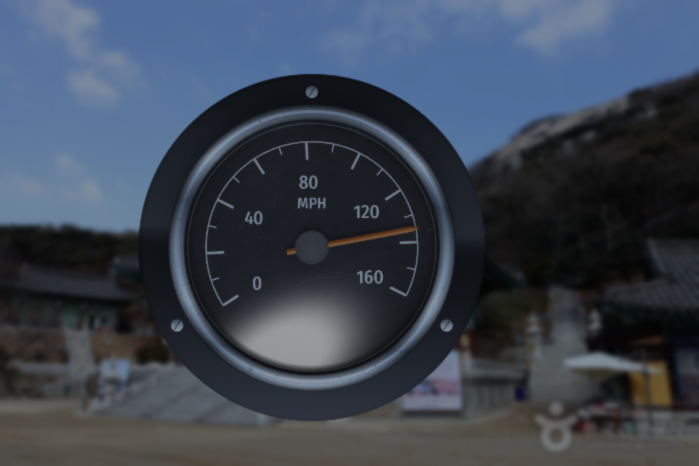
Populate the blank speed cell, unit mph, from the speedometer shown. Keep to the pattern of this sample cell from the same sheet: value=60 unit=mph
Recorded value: value=135 unit=mph
